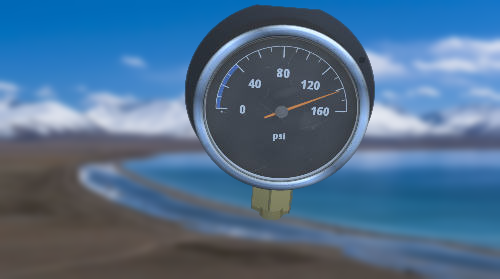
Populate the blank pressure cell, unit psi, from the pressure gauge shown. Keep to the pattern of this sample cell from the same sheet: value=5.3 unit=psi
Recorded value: value=140 unit=psi
